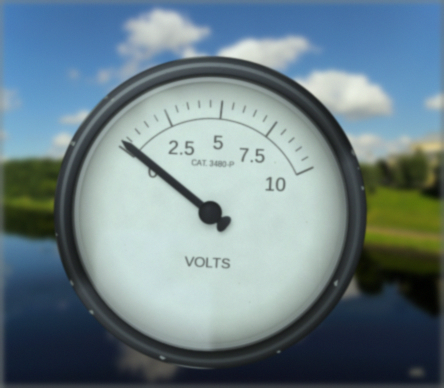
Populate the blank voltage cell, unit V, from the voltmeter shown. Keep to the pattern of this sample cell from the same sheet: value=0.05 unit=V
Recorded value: value=0.25 unit=V
